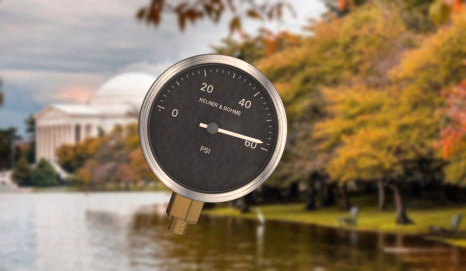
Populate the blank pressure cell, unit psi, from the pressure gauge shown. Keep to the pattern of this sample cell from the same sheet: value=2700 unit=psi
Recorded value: value=58 unit=psi
